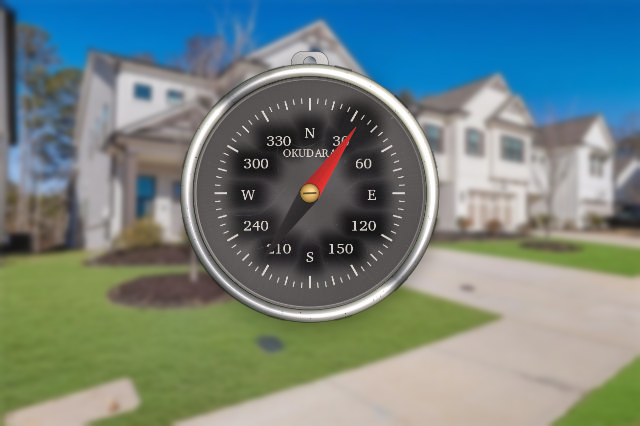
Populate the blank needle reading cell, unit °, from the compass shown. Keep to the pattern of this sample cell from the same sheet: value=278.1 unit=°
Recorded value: value=35 unit=°
